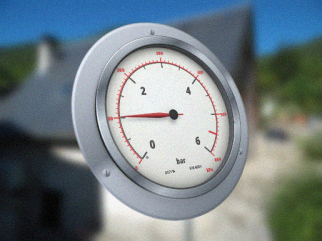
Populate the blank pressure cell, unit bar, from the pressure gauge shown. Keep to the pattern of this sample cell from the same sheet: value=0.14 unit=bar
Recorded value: value=1 unit=bar
